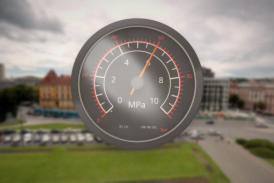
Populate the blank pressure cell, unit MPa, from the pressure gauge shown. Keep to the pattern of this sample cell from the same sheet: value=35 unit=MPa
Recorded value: value=6 unit=MPa
